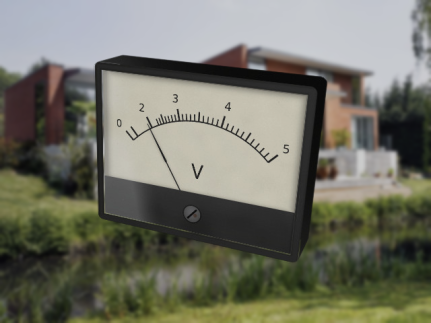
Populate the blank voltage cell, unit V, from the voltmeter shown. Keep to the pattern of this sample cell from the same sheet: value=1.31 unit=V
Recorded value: value=2 unit=V
